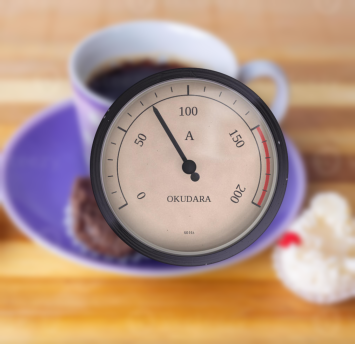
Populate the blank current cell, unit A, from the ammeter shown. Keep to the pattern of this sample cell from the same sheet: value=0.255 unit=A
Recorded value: value=75 unit=A
